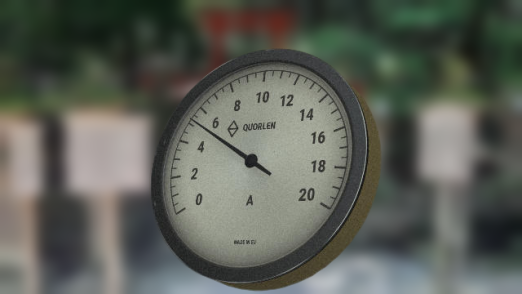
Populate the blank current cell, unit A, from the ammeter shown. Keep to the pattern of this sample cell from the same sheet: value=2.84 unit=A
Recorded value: value=5.25 unit=A
